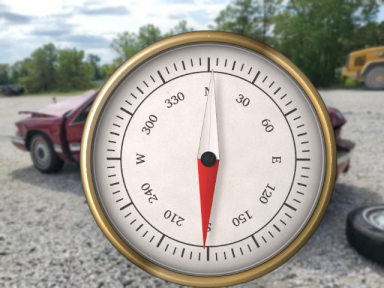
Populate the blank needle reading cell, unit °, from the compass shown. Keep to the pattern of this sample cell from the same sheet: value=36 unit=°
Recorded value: value=182.5 unit=°
